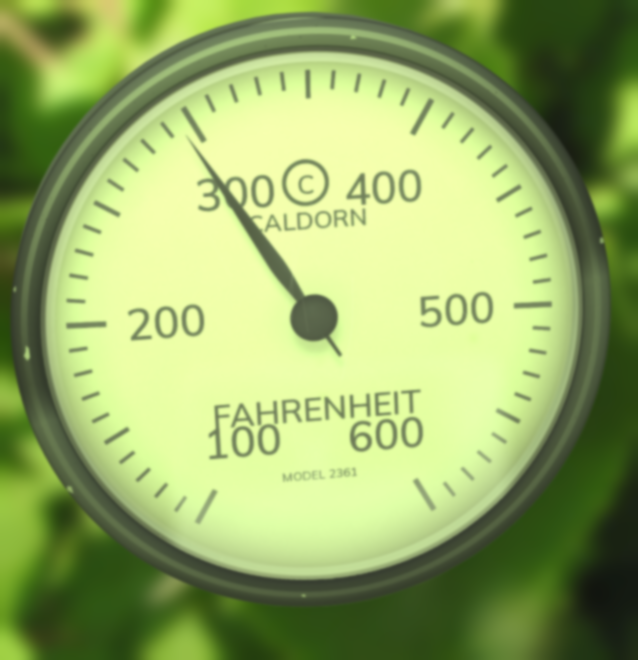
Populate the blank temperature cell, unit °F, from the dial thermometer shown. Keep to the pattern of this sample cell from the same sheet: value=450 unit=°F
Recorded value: value=295 unit=°F
